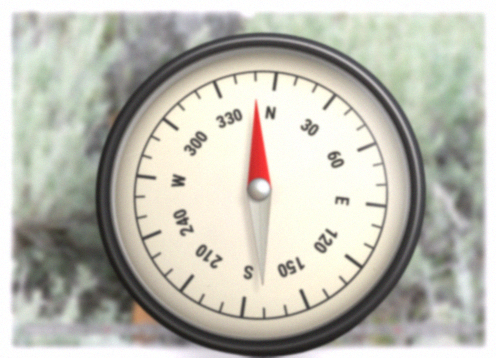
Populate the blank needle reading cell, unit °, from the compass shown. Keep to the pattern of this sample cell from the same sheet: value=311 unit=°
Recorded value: value=350 unit=°
